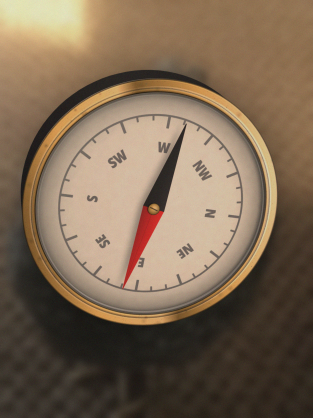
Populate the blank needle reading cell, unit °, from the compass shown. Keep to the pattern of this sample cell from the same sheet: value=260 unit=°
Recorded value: value=100 unit=°
